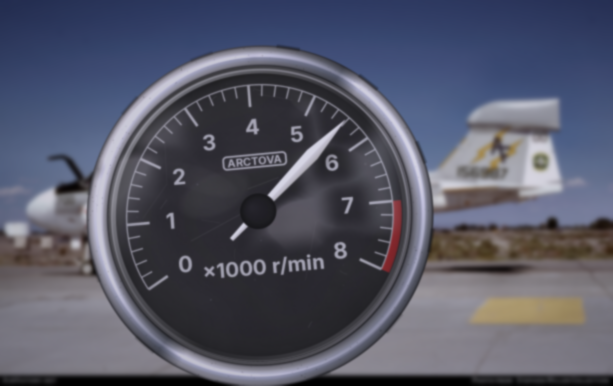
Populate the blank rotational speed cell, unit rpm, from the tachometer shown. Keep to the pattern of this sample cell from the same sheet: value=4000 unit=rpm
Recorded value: value=5600 unit=rpm
